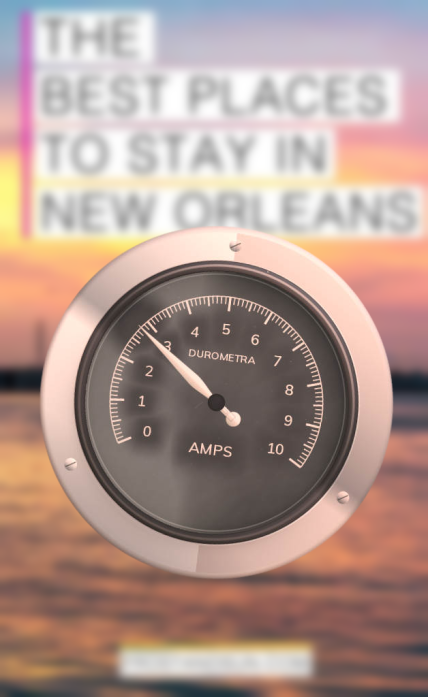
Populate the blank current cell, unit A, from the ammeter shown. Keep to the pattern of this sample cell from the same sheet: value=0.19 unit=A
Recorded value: value=2.8 unit=A
